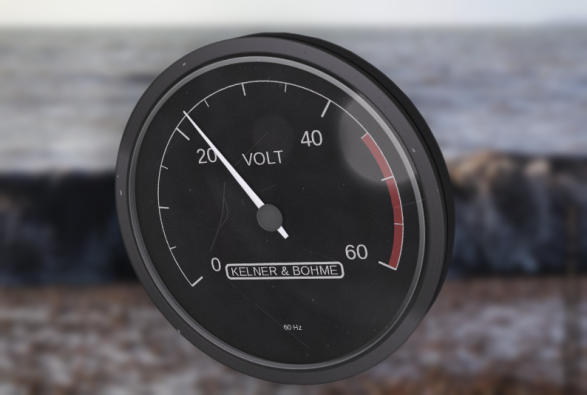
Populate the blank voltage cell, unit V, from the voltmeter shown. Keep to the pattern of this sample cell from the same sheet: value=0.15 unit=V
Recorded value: value=22.5 unit=V
